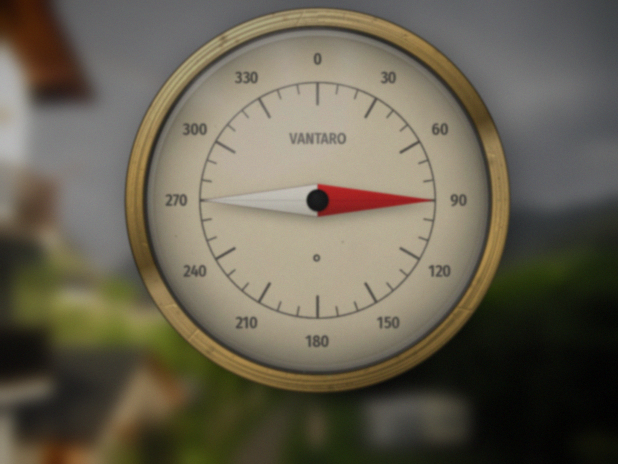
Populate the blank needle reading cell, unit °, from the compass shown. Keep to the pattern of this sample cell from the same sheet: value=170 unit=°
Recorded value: value=90 unit=°
